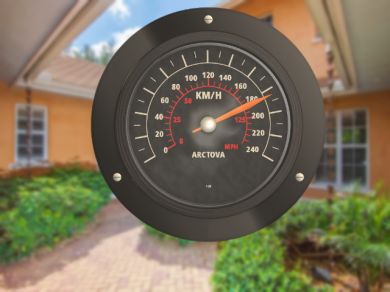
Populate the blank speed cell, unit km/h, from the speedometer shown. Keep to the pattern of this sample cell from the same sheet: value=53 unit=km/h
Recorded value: value=185 unit=km/h
